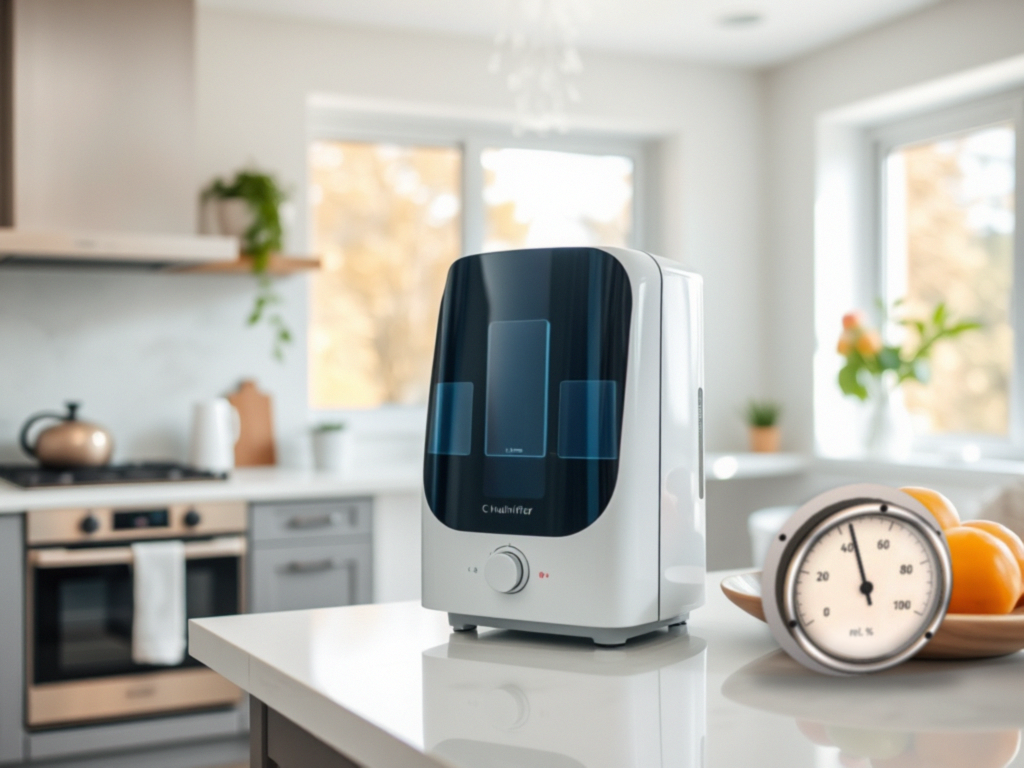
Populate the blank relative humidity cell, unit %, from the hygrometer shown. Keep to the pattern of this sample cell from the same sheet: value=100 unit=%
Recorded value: value=44 unit=%
